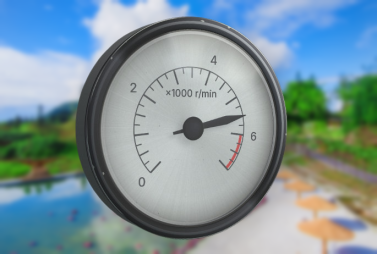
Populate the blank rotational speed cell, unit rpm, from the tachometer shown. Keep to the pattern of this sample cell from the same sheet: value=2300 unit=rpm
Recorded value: value=5500 unit=rpm
